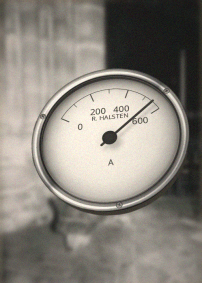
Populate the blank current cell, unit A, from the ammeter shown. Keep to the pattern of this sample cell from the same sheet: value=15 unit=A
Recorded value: value=550 unit=A
